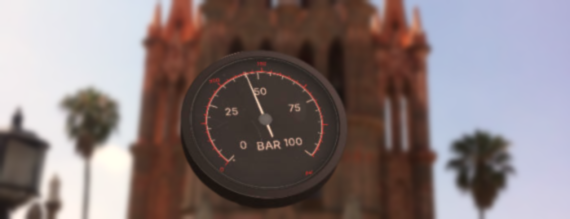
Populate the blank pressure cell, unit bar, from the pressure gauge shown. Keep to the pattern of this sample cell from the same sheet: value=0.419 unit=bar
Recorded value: value=45 unit=bar
